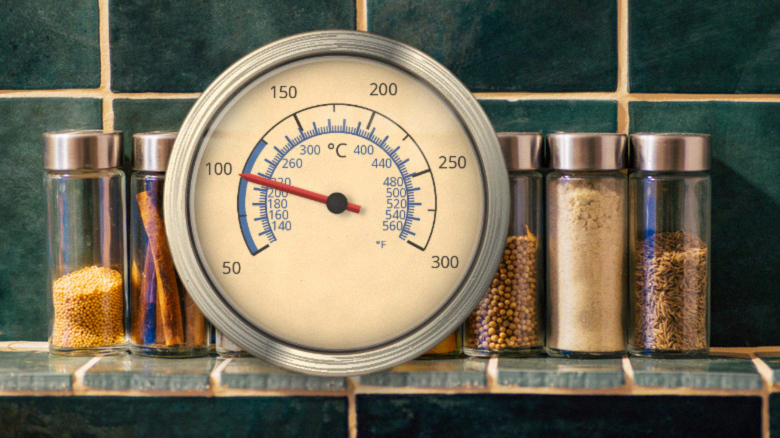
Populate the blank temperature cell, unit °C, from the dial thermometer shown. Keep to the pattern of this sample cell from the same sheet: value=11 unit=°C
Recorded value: value=100 unit=°C
